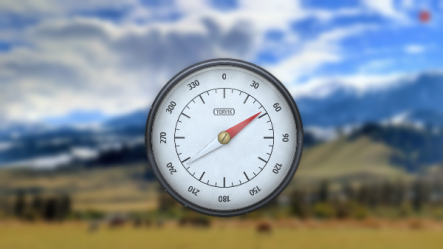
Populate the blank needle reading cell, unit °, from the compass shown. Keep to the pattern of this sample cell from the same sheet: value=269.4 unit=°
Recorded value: value=55 unit=°
